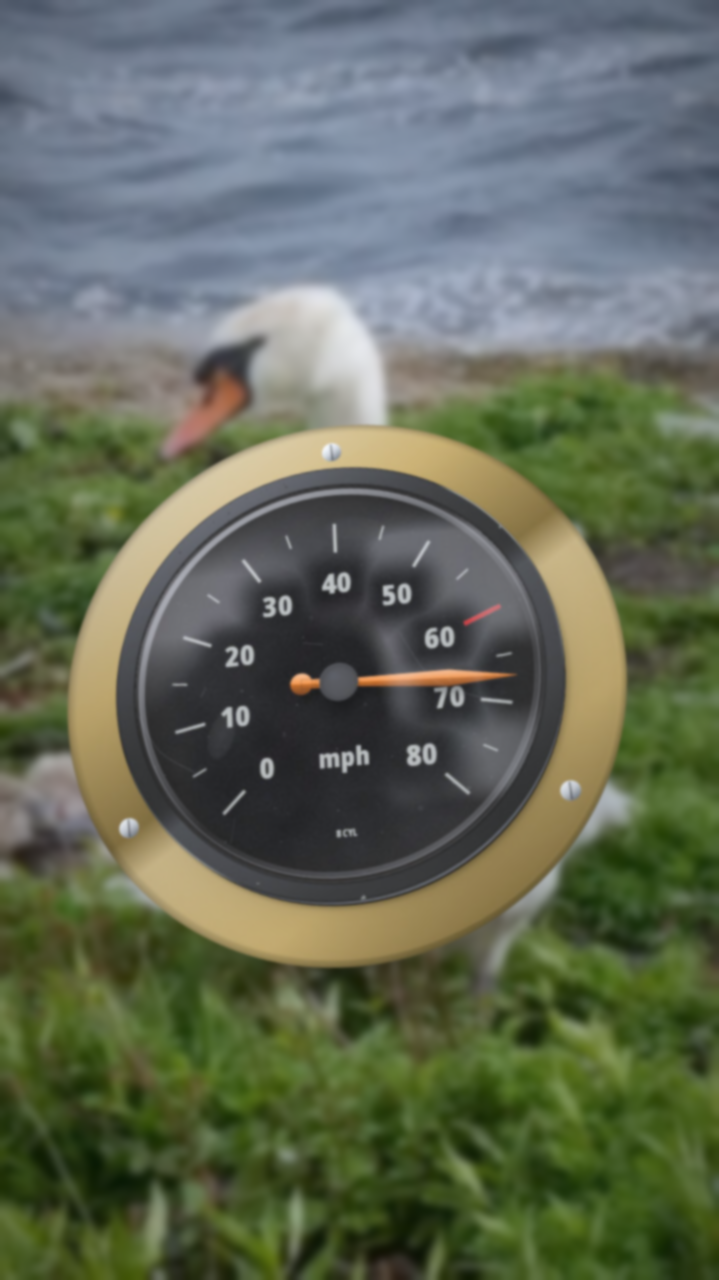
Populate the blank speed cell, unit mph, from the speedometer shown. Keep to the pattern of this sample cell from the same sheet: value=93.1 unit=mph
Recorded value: value=67.5 unit=mph
